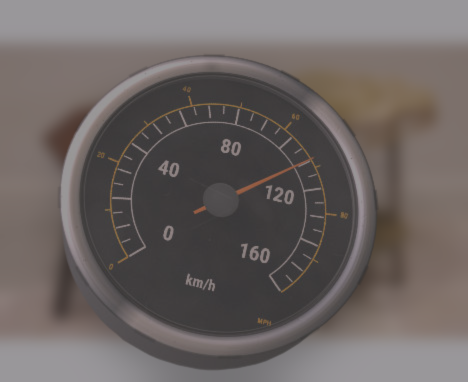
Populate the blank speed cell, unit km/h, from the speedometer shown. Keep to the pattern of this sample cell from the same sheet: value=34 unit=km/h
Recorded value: value=110 unit=km/h
